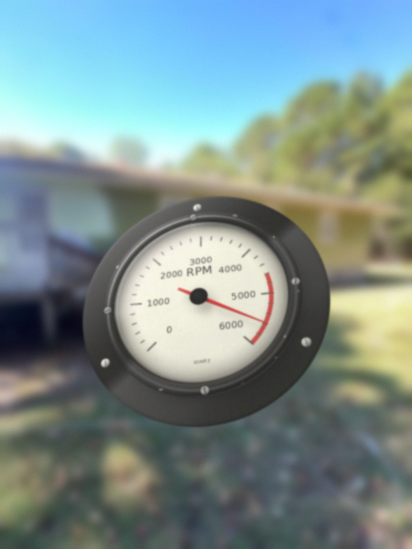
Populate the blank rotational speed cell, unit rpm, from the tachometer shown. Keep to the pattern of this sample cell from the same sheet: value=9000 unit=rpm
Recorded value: value=5600 unit=rpm
